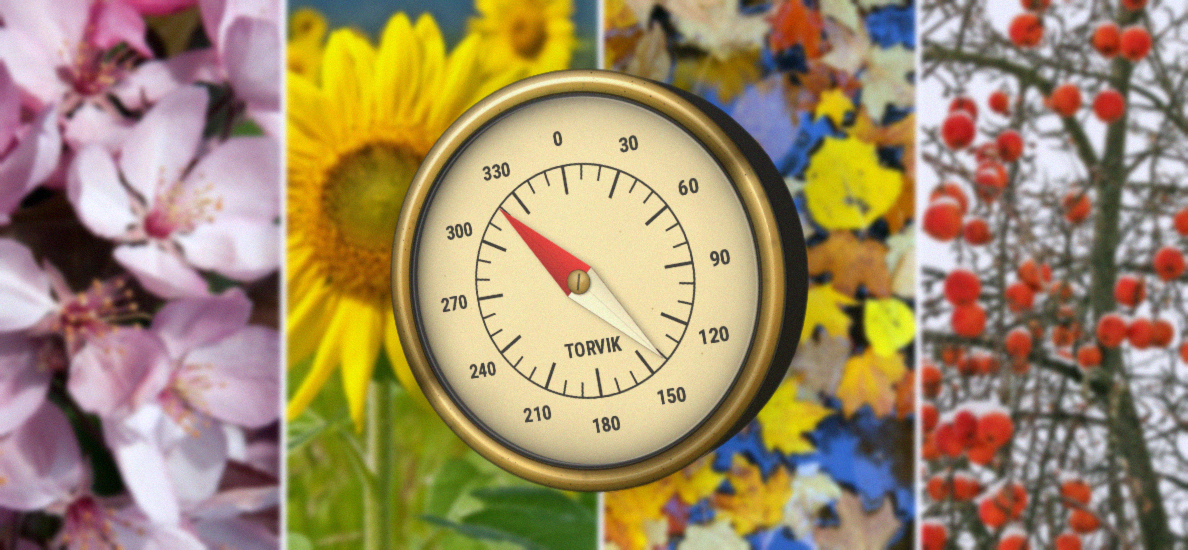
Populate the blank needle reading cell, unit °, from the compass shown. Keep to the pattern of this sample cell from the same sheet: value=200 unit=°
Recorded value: value=320 unit=°
